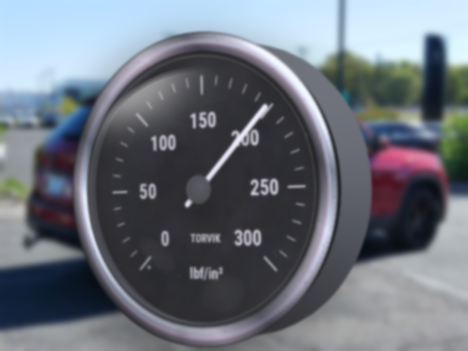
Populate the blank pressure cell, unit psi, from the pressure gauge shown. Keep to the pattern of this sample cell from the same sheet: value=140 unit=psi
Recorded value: value=200 unit=psi
